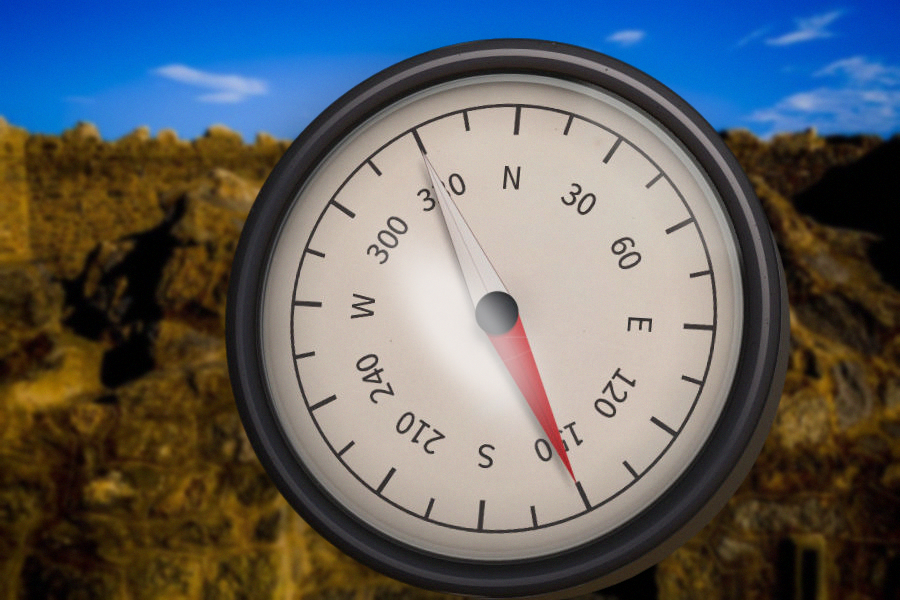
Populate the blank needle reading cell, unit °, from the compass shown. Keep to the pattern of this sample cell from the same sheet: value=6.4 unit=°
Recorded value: value=150 unit=°
